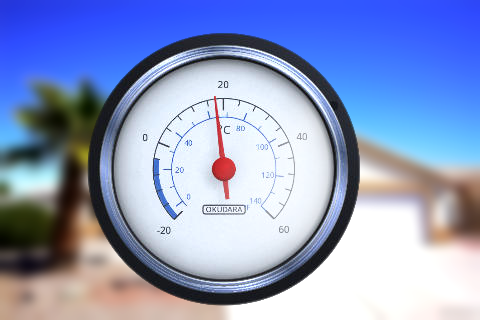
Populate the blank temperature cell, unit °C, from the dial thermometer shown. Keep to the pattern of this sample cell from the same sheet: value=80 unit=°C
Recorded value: value=18 unit=°C
